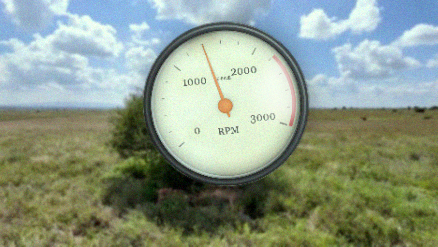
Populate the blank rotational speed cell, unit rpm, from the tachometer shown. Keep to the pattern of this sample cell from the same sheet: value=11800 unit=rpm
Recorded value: value=1400 unit=rpm
